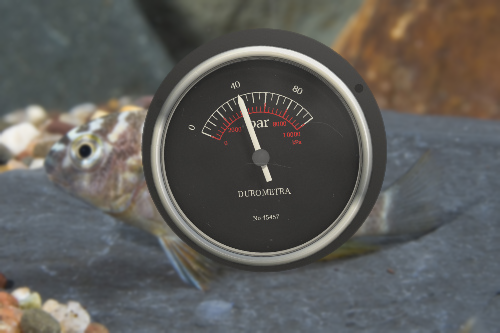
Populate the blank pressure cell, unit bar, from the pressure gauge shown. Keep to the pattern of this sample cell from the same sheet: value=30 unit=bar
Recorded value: value=40 unit=bar
